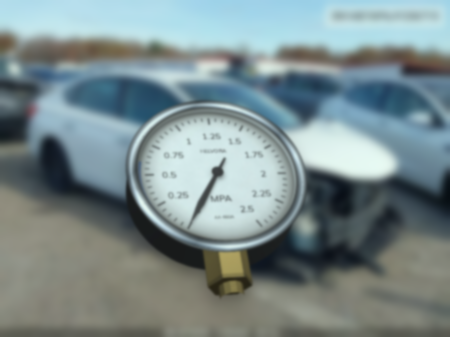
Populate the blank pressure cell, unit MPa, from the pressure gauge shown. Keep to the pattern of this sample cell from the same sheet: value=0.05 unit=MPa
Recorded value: value=0 unit=MPa
